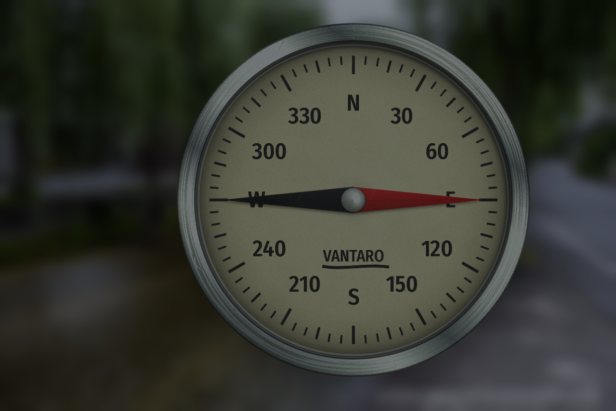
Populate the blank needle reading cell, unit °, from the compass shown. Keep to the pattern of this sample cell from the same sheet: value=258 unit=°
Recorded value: value=90 unit=°
